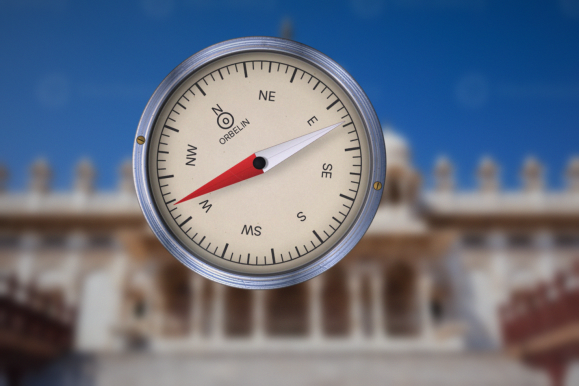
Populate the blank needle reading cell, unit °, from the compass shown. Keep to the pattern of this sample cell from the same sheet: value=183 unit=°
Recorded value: value=282.5 unit=°
